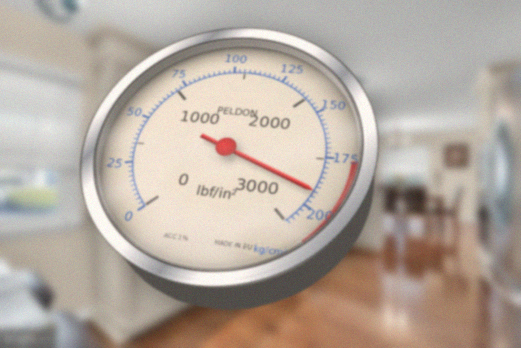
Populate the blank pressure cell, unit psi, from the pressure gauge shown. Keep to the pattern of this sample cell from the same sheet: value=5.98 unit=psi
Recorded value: value=2750 unit=psi
